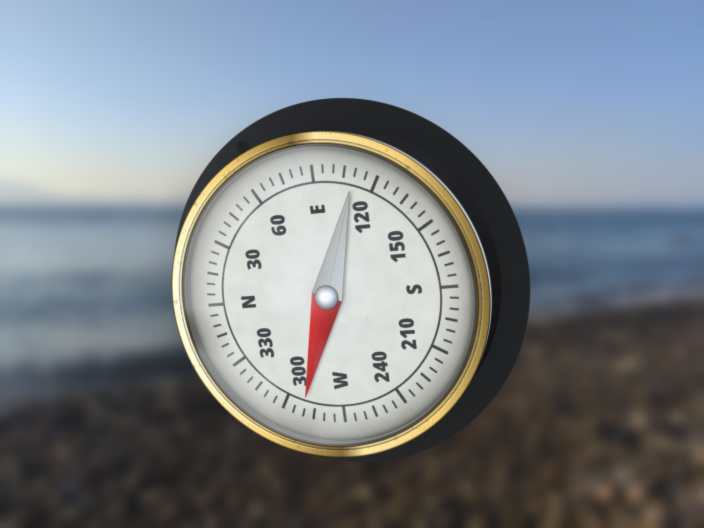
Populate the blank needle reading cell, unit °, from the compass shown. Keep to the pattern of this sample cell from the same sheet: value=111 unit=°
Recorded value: value=290 unit=°
